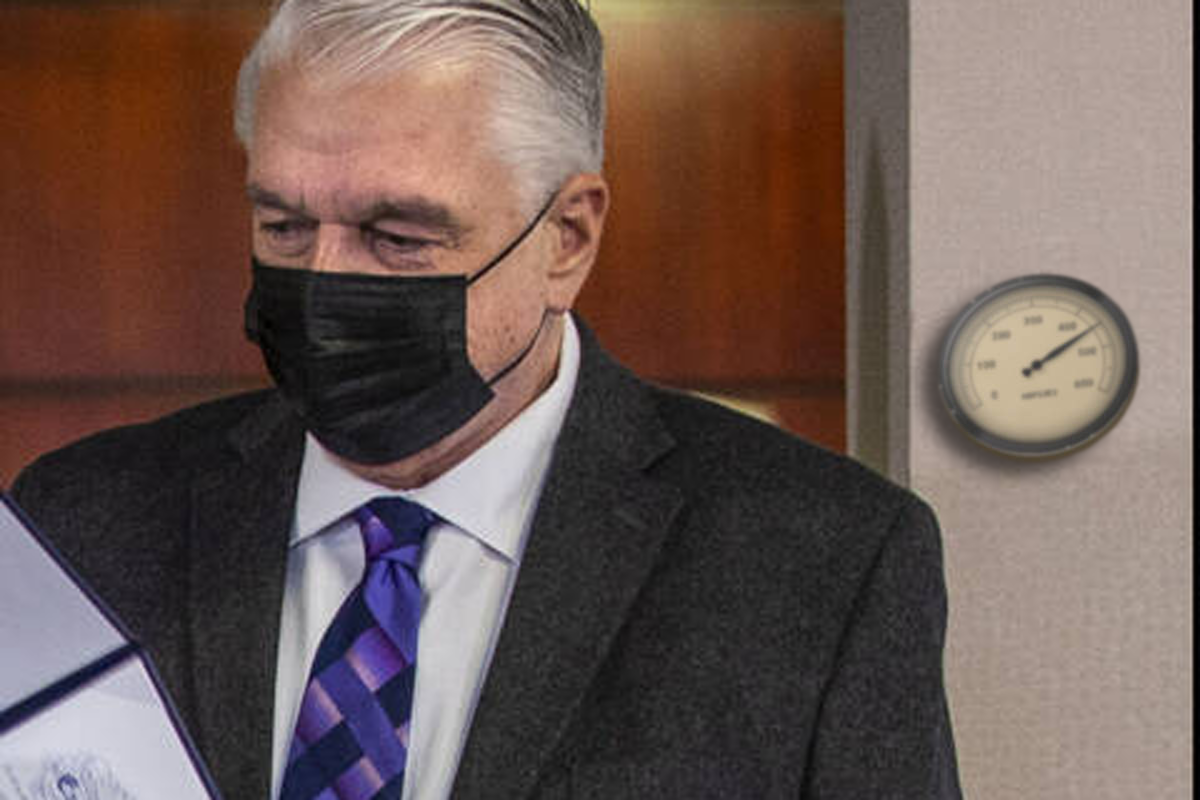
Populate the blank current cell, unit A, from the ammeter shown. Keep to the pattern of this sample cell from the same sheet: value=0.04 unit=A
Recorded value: value=450 unit=A
